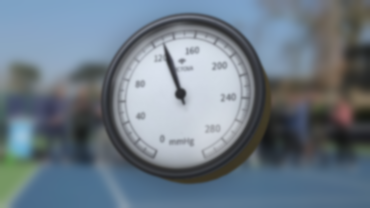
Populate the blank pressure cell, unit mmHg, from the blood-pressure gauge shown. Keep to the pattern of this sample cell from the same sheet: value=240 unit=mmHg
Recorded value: value=130 unit=mmHg
